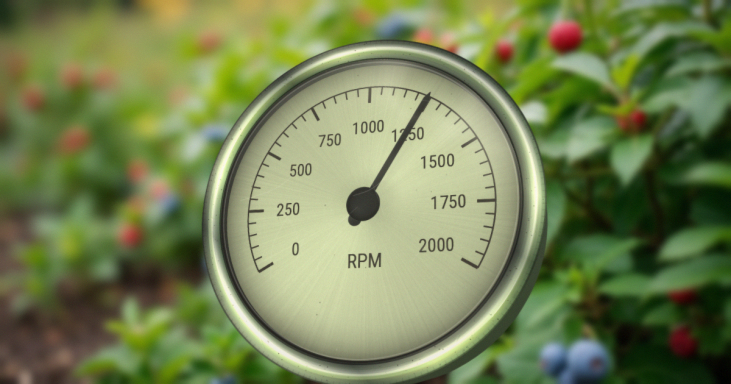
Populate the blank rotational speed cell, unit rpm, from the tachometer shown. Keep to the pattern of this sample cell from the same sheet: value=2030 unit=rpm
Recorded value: value=1250 unit=rpm
